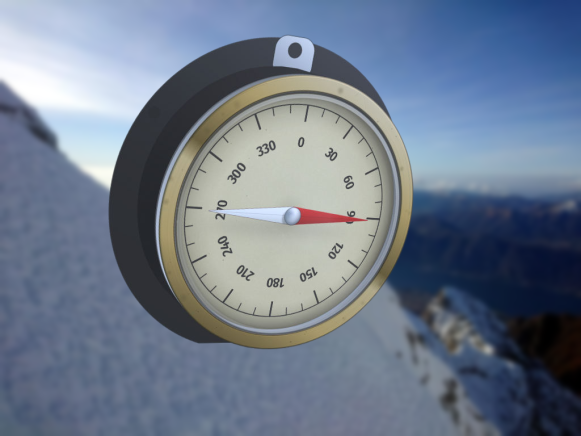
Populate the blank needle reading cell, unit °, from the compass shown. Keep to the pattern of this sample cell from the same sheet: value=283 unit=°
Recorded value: value=90 unit=°
